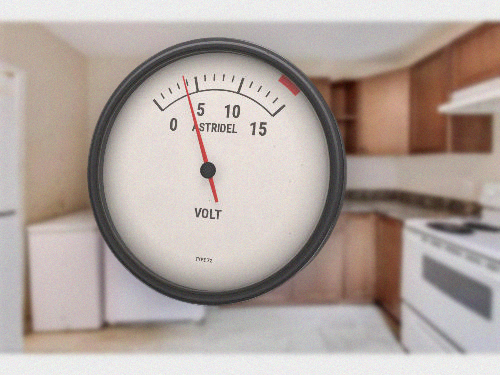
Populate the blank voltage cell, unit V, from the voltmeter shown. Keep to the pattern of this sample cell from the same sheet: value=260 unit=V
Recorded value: value=4 unit=V
